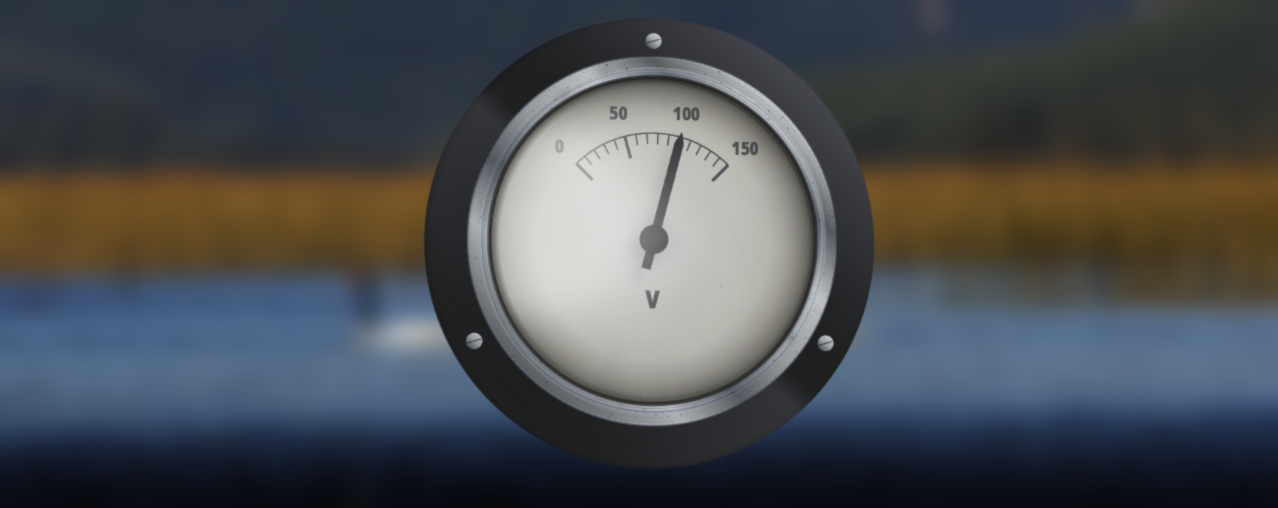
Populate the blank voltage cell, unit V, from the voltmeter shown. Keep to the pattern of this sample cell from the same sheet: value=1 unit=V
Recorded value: value=100 unit=V
